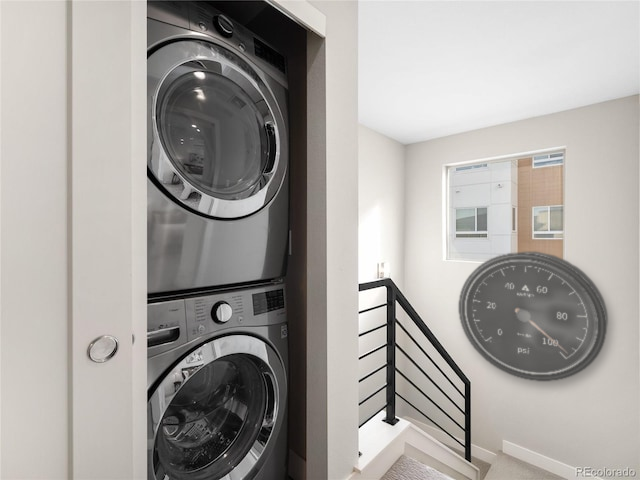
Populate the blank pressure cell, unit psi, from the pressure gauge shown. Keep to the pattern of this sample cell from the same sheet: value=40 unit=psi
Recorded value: value=97.5 unit=psi
